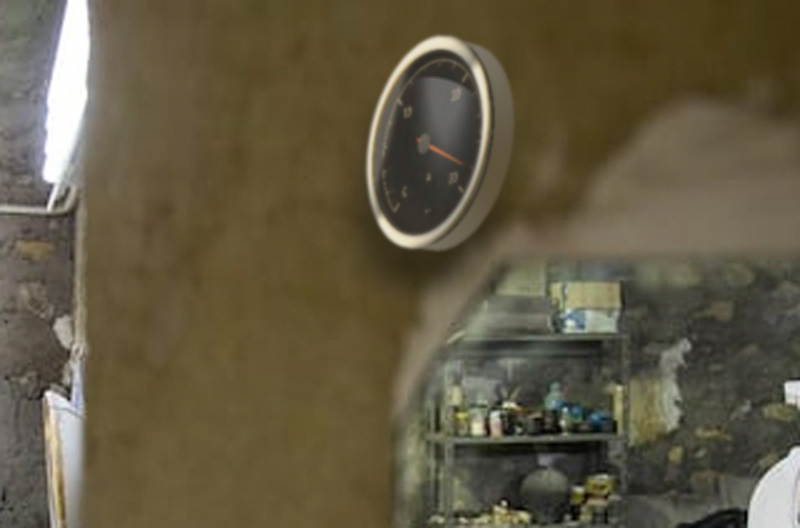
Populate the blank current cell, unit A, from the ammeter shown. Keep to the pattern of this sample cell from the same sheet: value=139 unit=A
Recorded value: value=28 unit=A
